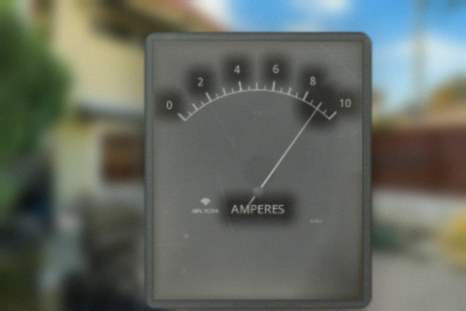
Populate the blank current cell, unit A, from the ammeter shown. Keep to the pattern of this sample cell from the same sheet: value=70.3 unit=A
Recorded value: value=9 unit=A
